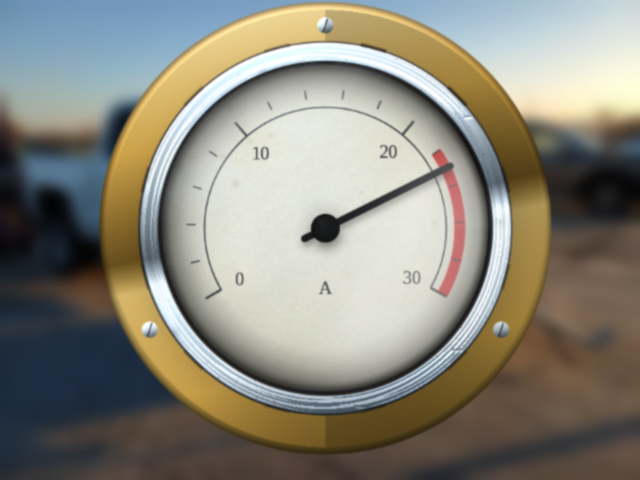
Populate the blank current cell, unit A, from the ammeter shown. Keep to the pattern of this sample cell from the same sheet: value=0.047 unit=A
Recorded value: value=23 unit=A
